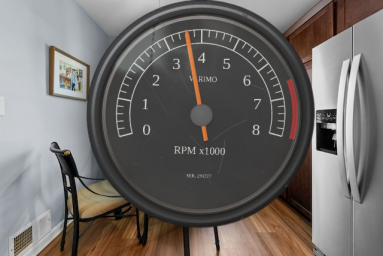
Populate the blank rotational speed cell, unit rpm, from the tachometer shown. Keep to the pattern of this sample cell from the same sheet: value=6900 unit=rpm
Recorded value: value=3600 unit=rpm
